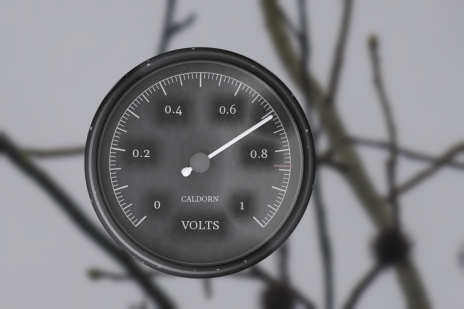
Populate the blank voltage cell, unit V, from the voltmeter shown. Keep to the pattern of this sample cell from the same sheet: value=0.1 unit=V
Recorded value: value=0.71 unit=V
